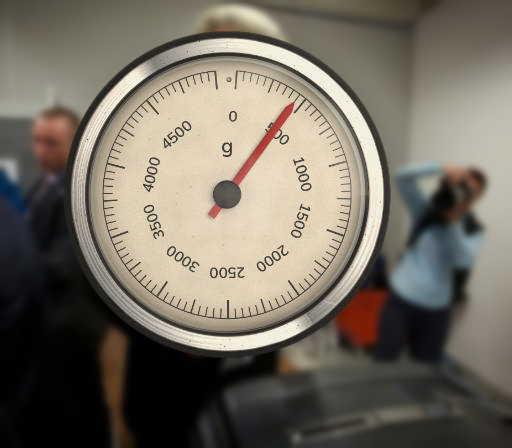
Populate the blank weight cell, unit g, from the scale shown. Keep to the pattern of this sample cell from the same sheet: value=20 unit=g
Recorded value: value=450 unit=g
